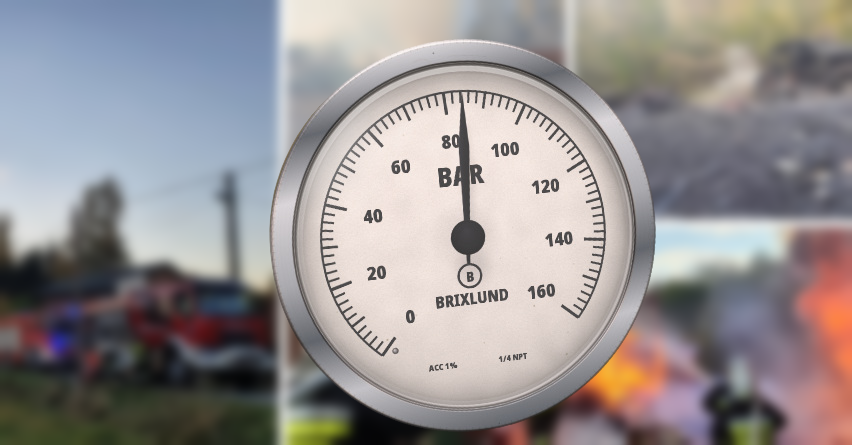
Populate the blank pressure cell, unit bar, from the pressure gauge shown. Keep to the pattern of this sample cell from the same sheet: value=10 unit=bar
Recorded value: value=84 unit=bar
